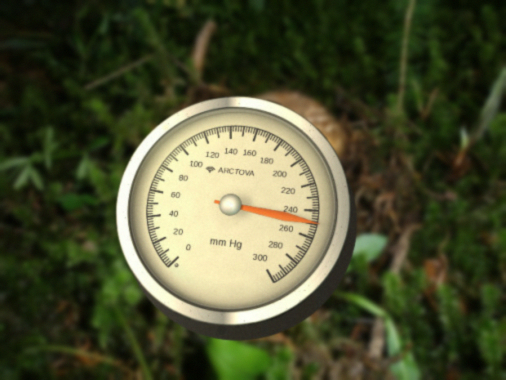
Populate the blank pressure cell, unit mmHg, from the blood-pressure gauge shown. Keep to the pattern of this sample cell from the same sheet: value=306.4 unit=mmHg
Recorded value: value=250 unit=mmHg
